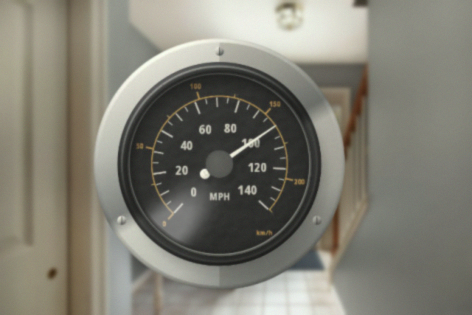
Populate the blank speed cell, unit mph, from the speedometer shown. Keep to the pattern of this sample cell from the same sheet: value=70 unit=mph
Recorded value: value=100 unit=mph
